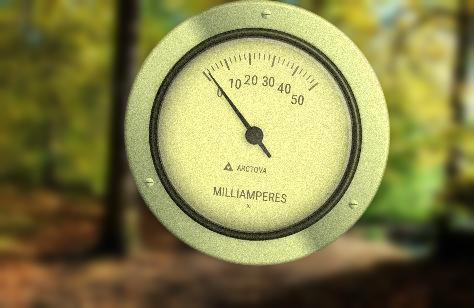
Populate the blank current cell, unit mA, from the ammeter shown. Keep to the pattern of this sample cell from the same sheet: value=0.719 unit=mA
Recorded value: value=2 unit=mA
